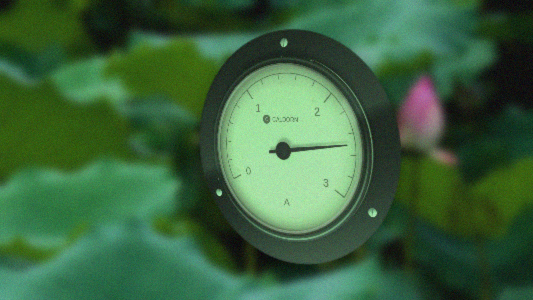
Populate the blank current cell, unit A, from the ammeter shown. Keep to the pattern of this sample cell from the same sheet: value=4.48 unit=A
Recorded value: value=2.5 unit=A
